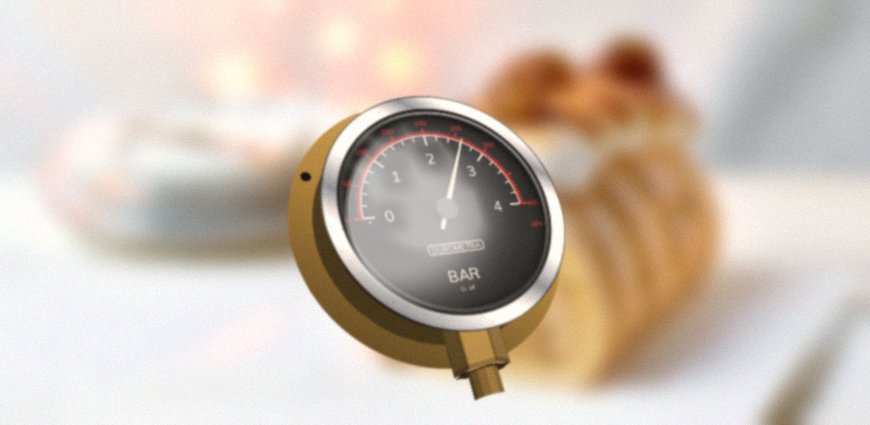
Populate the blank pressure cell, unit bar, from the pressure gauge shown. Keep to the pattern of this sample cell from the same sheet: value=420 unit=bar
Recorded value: value=2.6 unit=bar
